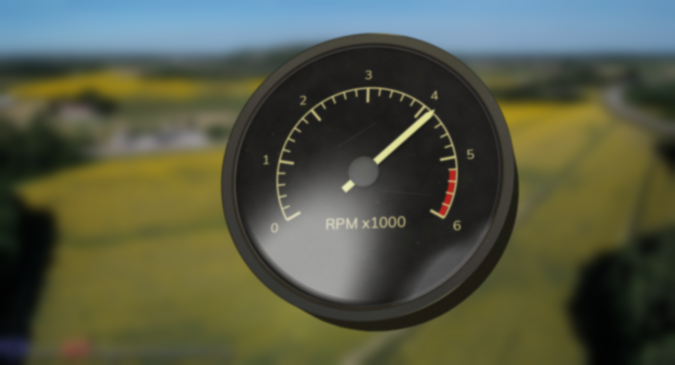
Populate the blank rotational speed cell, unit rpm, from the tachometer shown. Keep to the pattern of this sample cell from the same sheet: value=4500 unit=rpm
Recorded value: value=4200 unit=rpm
